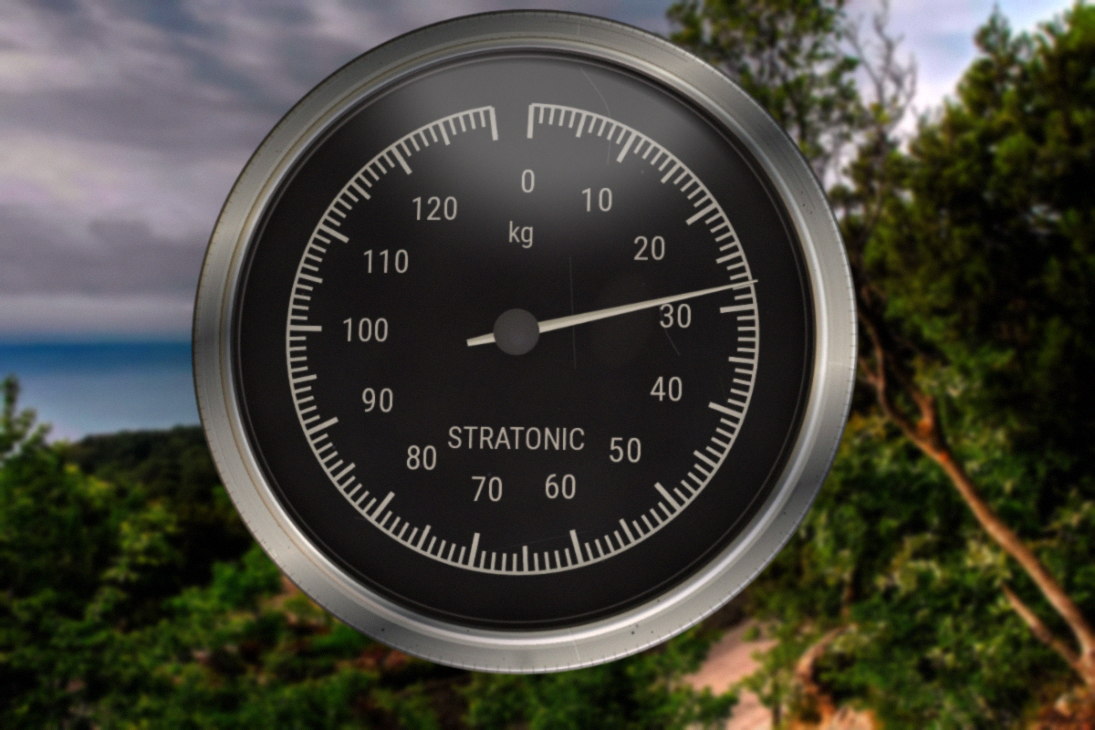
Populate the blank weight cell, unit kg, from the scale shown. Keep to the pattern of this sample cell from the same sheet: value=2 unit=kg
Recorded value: value=28 unit=kg
